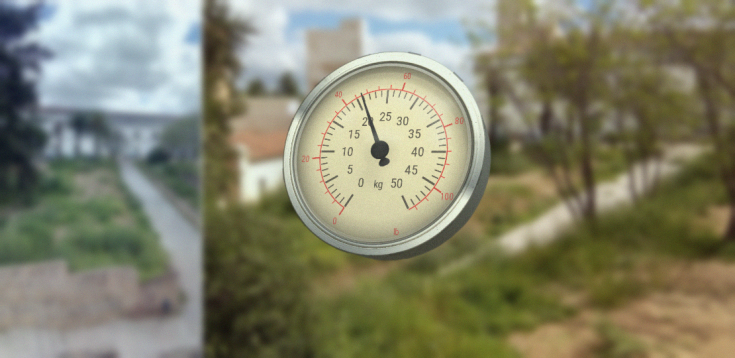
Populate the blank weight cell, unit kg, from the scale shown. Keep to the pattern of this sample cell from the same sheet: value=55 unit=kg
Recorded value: value=21 unit=kg
